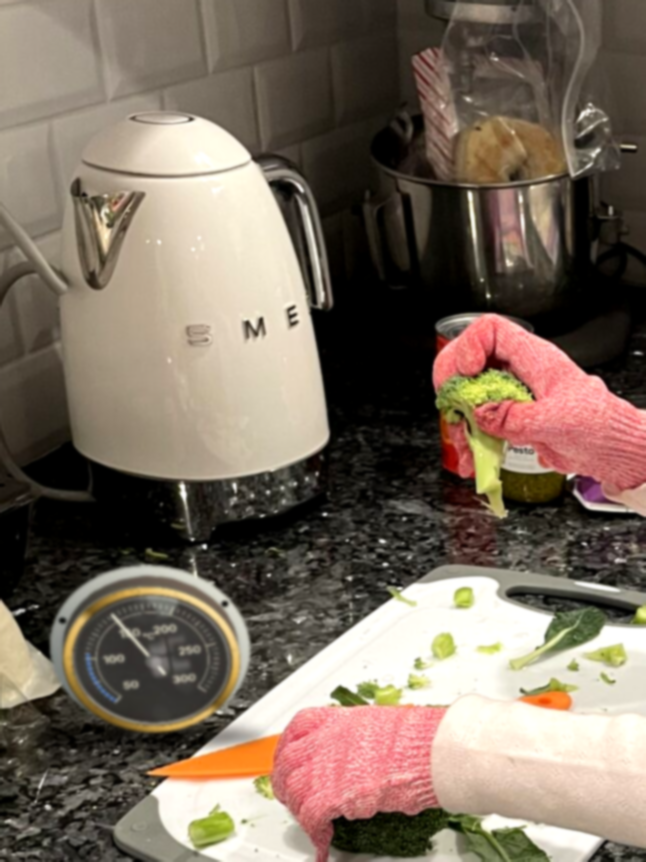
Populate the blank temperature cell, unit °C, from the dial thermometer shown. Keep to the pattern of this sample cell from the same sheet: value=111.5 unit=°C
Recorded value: value=150 unit=°C
